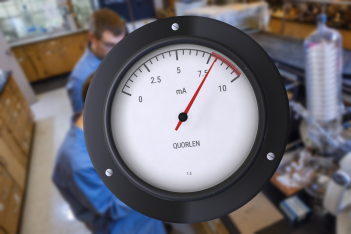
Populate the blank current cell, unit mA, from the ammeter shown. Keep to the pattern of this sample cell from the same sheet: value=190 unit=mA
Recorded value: value=8 unit=mA
